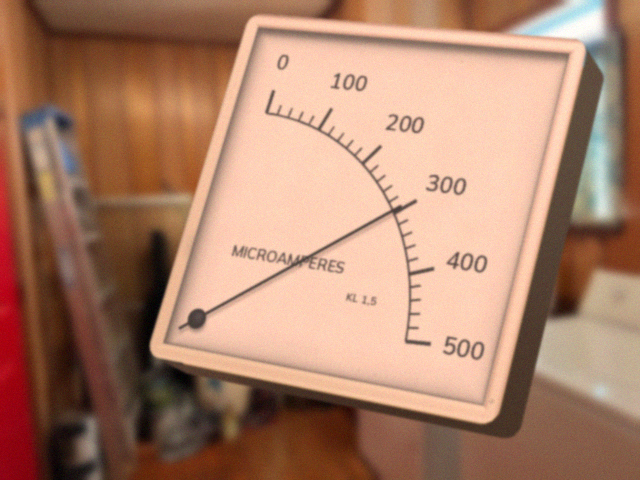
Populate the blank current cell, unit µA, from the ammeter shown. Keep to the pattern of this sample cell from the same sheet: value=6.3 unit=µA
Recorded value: value=300 unit=µA
